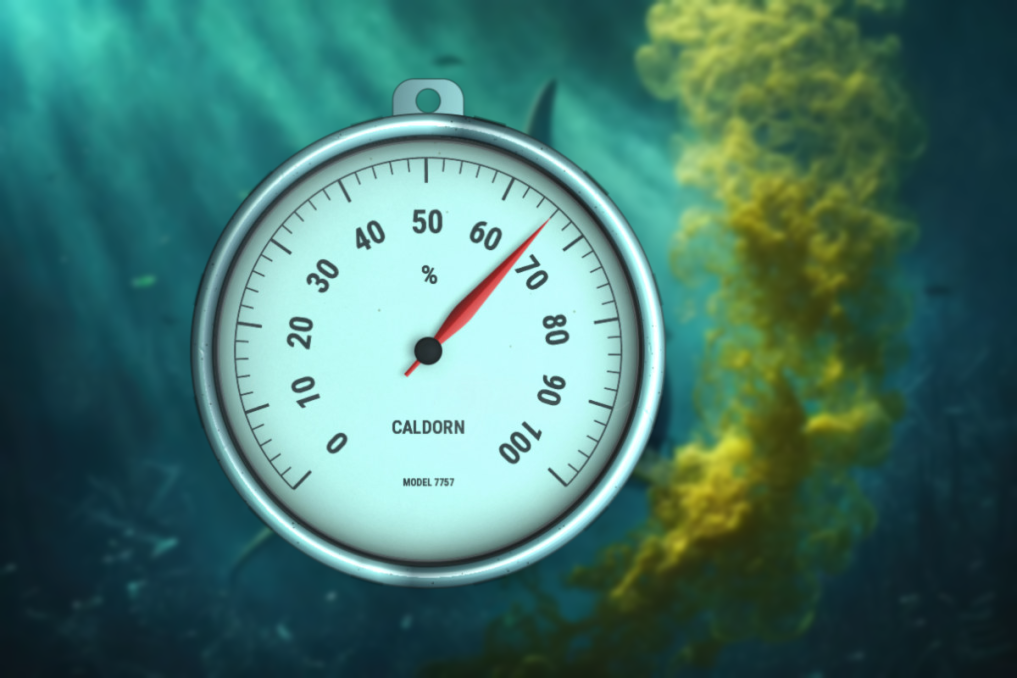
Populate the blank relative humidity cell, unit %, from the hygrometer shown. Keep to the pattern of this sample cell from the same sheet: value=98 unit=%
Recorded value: value=66 unit=%
